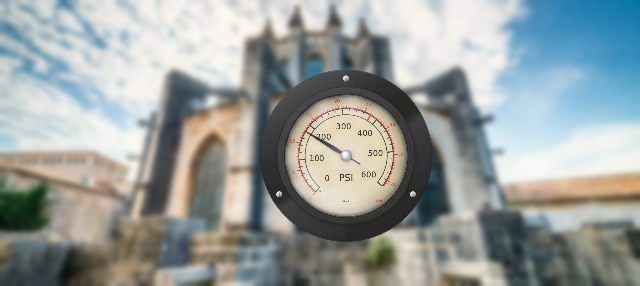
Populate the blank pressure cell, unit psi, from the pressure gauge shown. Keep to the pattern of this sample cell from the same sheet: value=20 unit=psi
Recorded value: value=180 unit=psi
